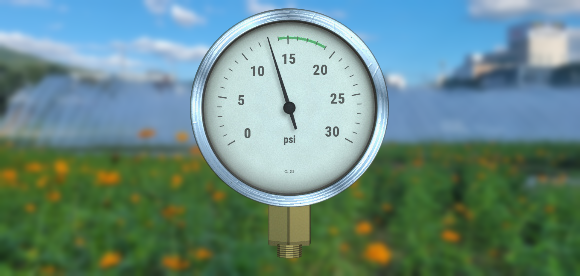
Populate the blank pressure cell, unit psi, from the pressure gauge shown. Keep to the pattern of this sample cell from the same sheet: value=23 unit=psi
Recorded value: value=13 unit=psi
